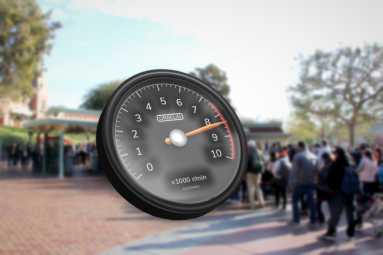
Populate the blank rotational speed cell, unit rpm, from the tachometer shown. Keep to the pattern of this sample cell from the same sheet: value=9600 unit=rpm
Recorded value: value=8400 unit=rpm
